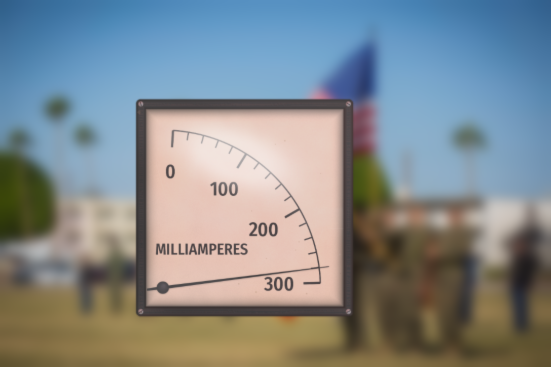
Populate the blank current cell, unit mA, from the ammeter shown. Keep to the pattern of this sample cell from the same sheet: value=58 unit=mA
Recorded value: value=280 unit=mA
